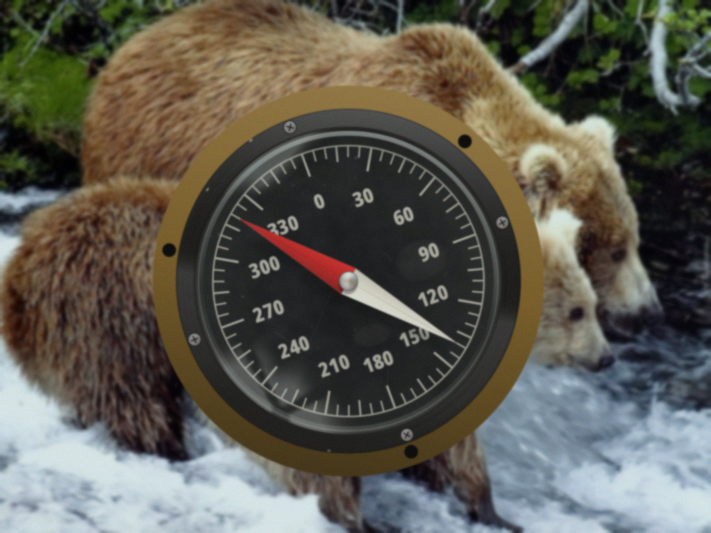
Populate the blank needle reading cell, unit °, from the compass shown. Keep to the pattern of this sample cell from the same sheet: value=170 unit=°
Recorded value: value=320 unit=°
